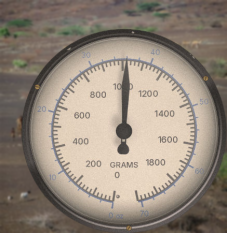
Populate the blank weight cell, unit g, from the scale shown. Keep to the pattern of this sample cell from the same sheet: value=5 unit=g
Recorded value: value=1020 unit=g
